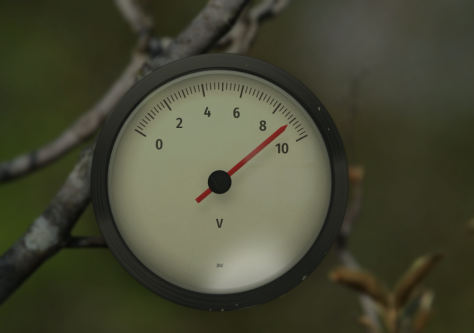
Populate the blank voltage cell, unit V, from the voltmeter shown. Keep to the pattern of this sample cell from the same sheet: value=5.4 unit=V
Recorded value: value=9 unit=V
